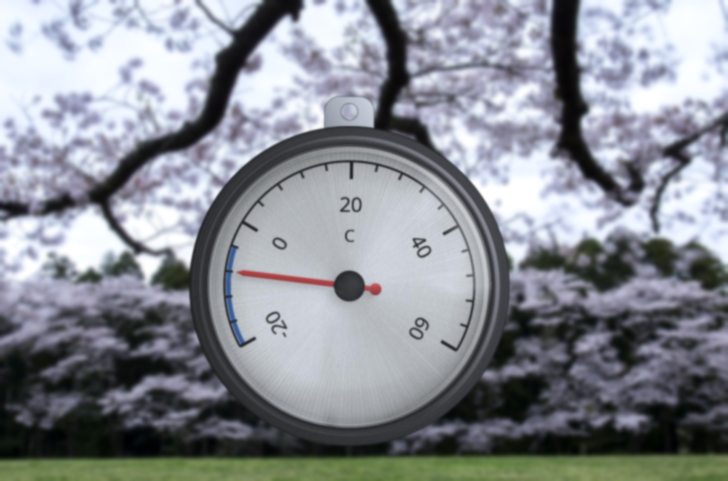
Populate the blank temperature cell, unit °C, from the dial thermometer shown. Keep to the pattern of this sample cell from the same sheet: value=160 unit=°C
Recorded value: value=-8 unit=°C
